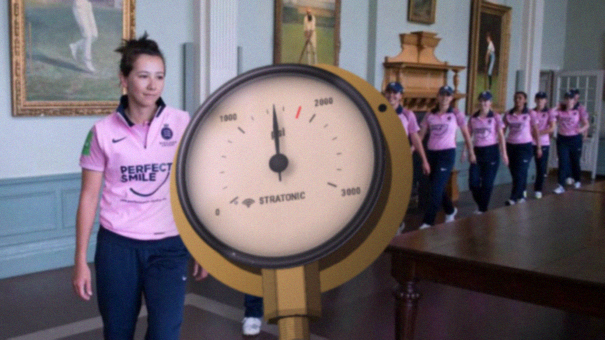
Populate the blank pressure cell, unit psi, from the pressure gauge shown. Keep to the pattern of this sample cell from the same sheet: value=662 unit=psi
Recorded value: value=1500 unit=psi
